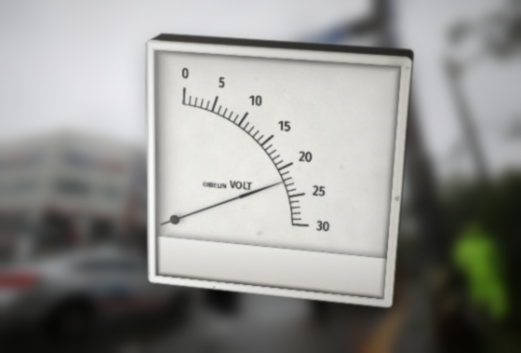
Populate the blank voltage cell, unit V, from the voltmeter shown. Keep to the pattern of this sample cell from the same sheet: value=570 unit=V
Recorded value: value=22 unit=V
